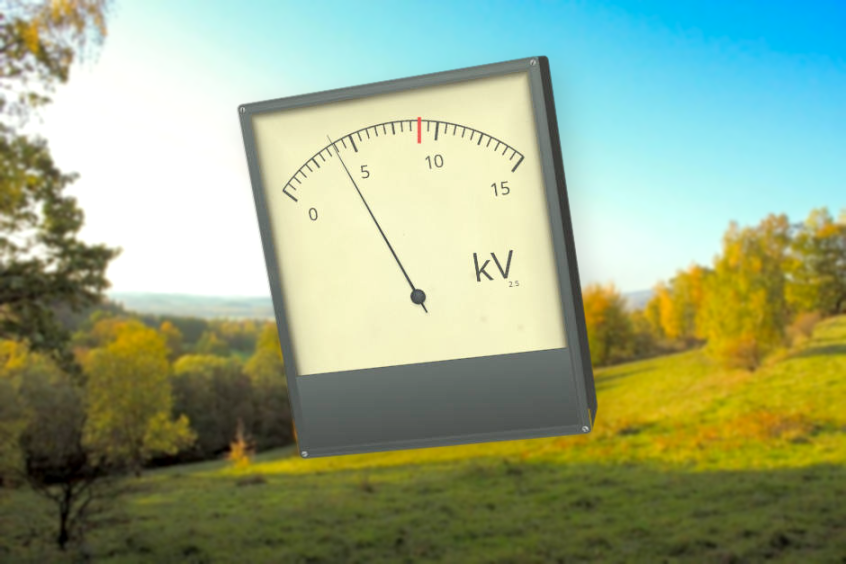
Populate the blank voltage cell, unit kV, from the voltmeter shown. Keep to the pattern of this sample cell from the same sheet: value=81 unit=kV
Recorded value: value=4 unit=kV
